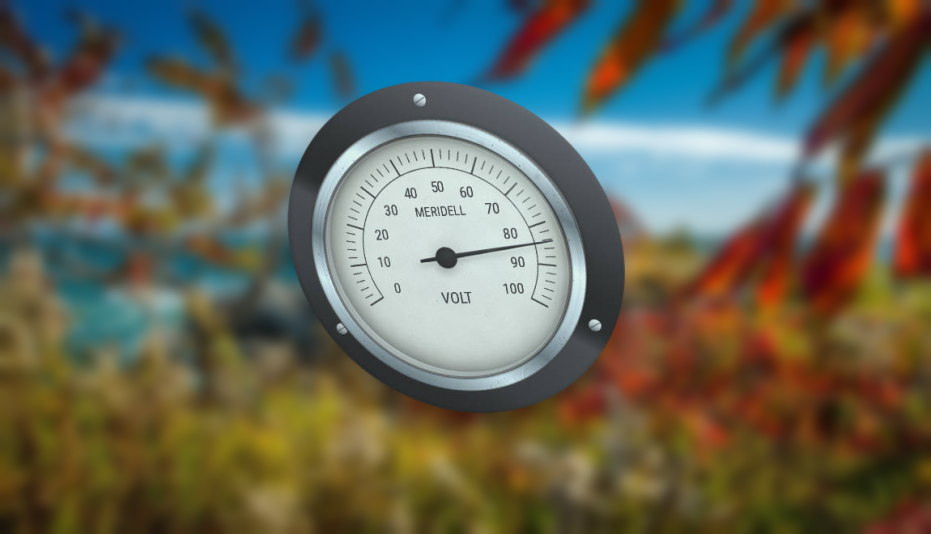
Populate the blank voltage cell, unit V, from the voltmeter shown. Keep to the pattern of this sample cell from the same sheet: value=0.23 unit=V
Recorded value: value=84 unit=V
